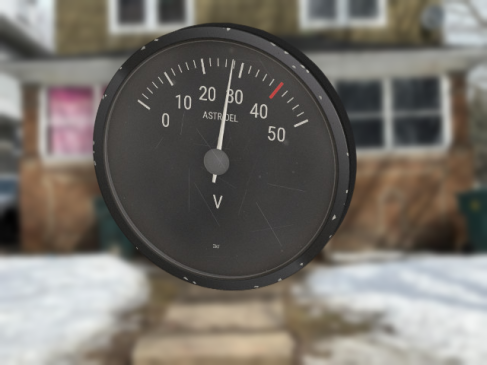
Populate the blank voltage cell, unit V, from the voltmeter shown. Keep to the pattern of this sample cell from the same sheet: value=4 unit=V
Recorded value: value=28 unit=V
